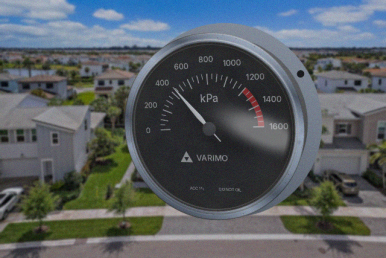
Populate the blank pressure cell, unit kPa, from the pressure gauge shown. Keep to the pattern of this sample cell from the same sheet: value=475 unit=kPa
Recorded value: value=450 unit=kPa
